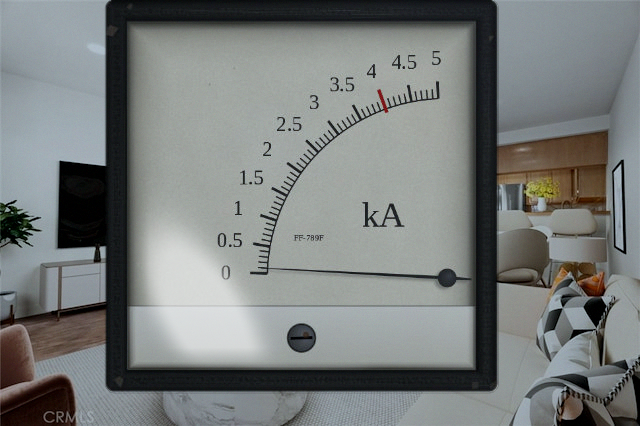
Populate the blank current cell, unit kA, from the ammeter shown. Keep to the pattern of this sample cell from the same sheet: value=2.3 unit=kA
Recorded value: value=0.1 unit=kA
